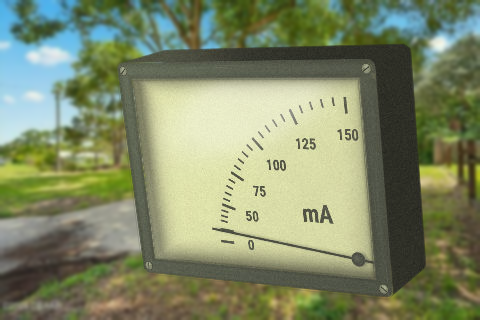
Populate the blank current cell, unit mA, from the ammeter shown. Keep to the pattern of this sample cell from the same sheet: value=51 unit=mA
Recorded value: value=25 unit=mA
